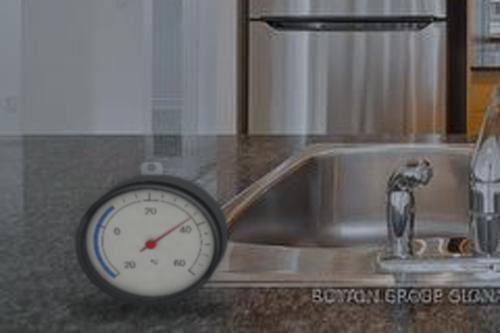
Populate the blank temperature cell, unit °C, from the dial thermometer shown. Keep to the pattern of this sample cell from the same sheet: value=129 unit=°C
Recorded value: value=36 unit=°C
